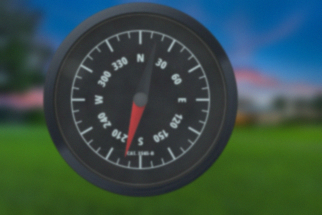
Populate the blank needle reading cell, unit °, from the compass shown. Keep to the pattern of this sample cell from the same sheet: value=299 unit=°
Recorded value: value=195 unit=°
